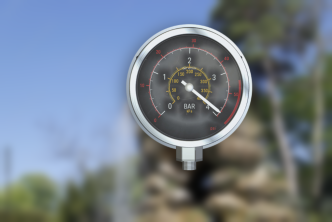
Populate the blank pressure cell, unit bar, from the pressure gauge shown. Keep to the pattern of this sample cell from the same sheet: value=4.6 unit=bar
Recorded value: value=3.9 unit=bar
